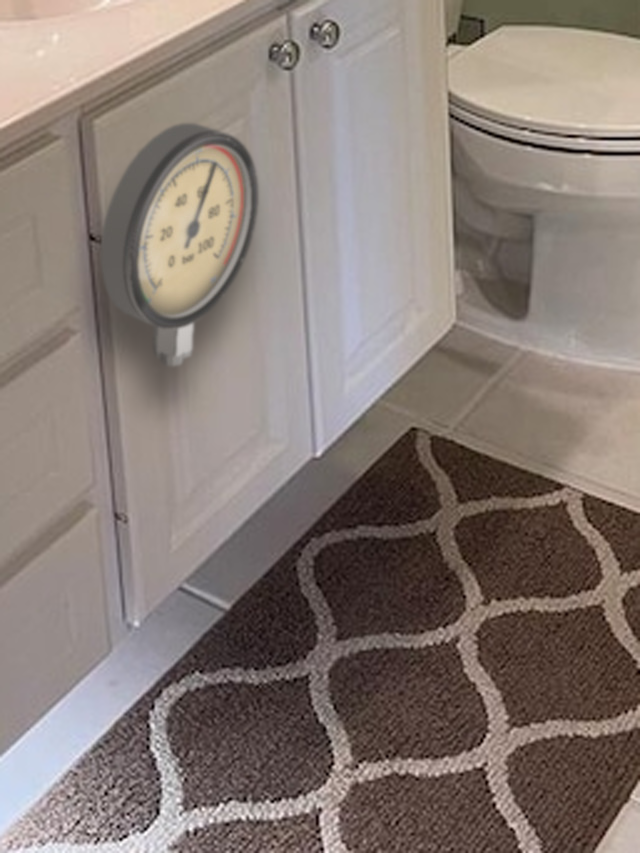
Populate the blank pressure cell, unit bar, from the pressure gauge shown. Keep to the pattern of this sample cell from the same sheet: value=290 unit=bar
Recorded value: value=60 unit=bar
